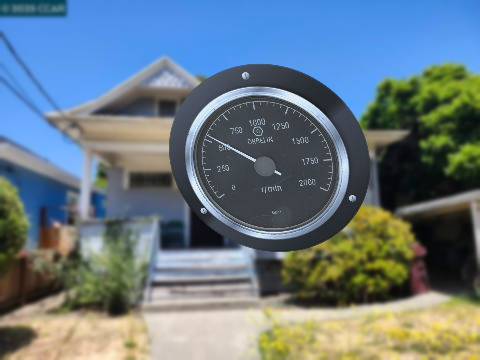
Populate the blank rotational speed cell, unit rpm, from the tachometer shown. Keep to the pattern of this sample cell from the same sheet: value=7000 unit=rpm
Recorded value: value=550 unit=rpm
